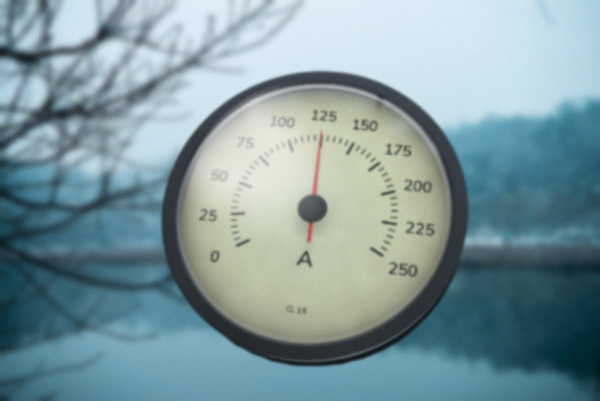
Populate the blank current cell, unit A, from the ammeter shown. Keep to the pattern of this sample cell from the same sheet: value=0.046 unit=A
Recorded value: value=125 unit=A
